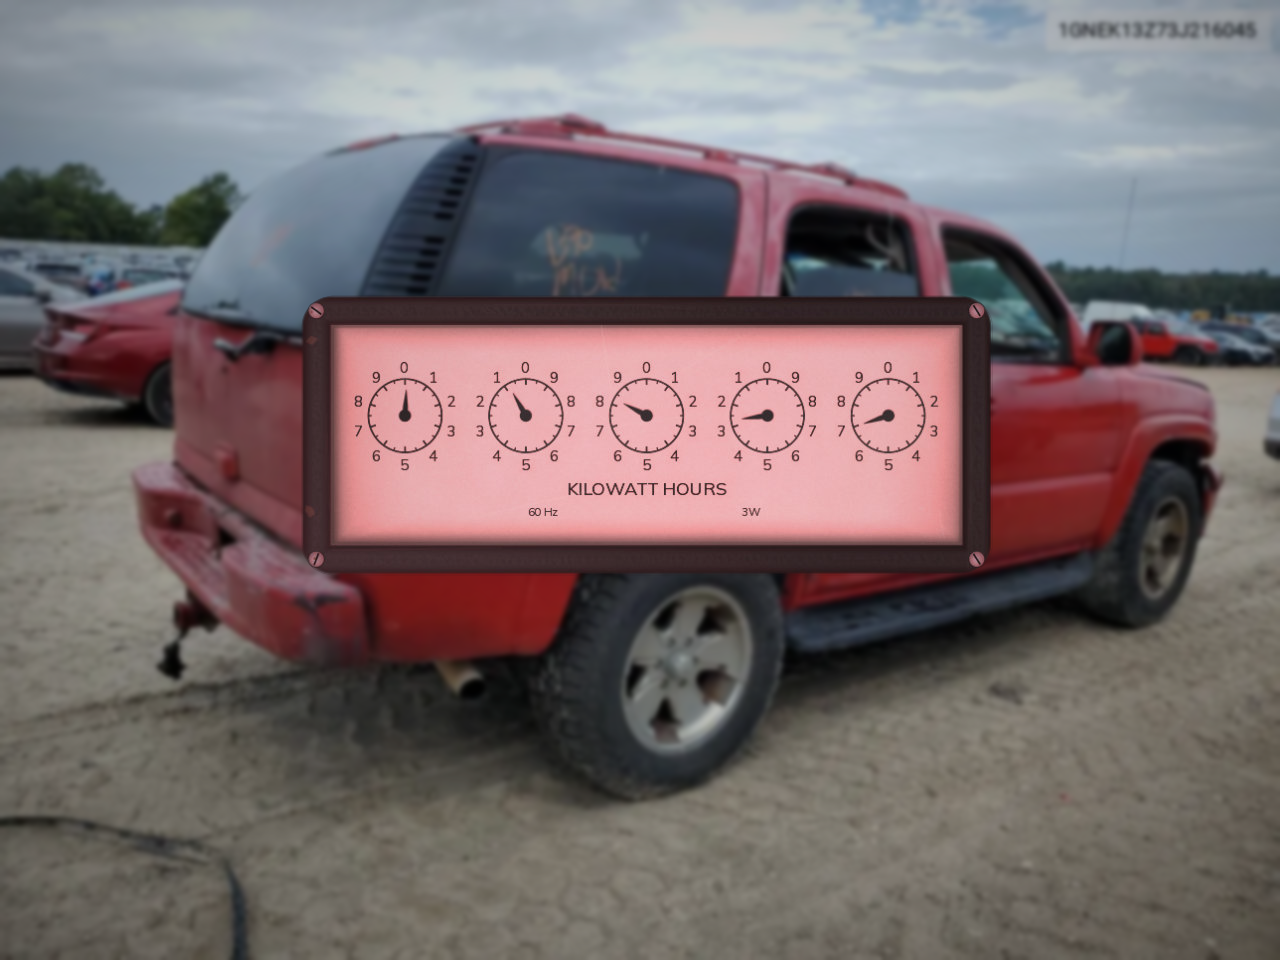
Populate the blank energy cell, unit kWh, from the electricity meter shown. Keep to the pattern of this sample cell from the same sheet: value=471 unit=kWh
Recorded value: value=827 unit=kWh
